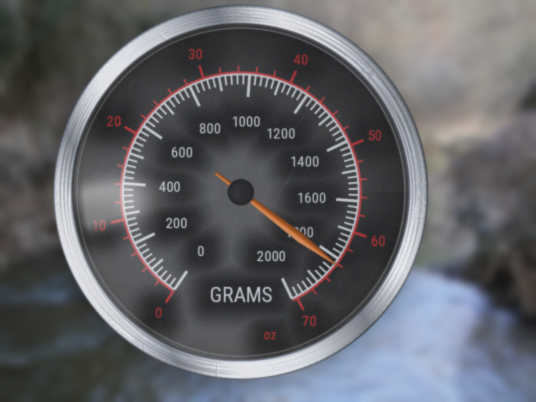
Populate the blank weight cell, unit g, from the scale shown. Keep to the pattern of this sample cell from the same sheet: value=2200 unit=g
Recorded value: value=1820 unit=g
